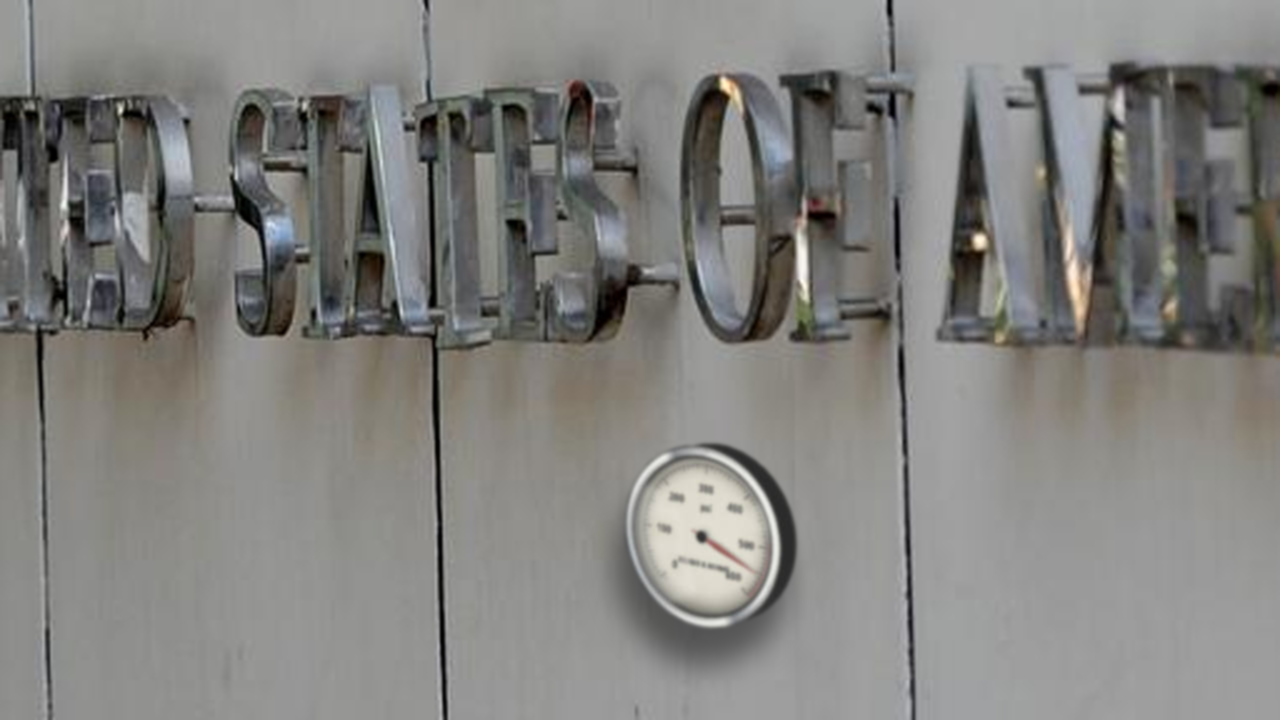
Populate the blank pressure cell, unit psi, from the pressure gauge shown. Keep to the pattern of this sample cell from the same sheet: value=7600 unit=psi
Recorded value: value=550 unit=psi
